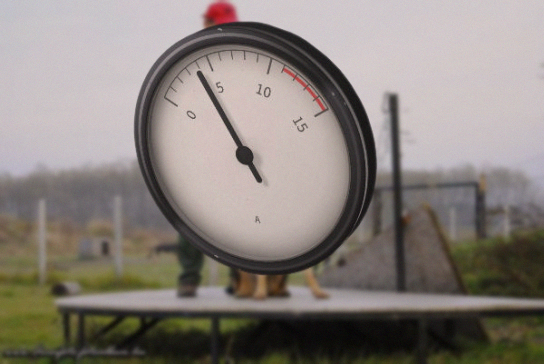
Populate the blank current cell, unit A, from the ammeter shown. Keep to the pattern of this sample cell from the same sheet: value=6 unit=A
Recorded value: value=4 unit=A
